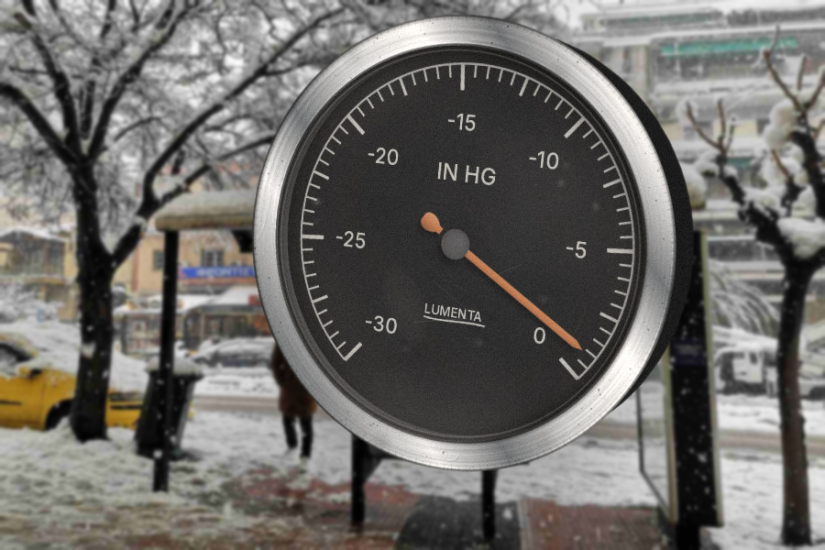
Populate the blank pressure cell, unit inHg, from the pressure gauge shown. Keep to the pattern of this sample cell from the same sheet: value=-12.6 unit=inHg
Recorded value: value=-1 unit=inHg
